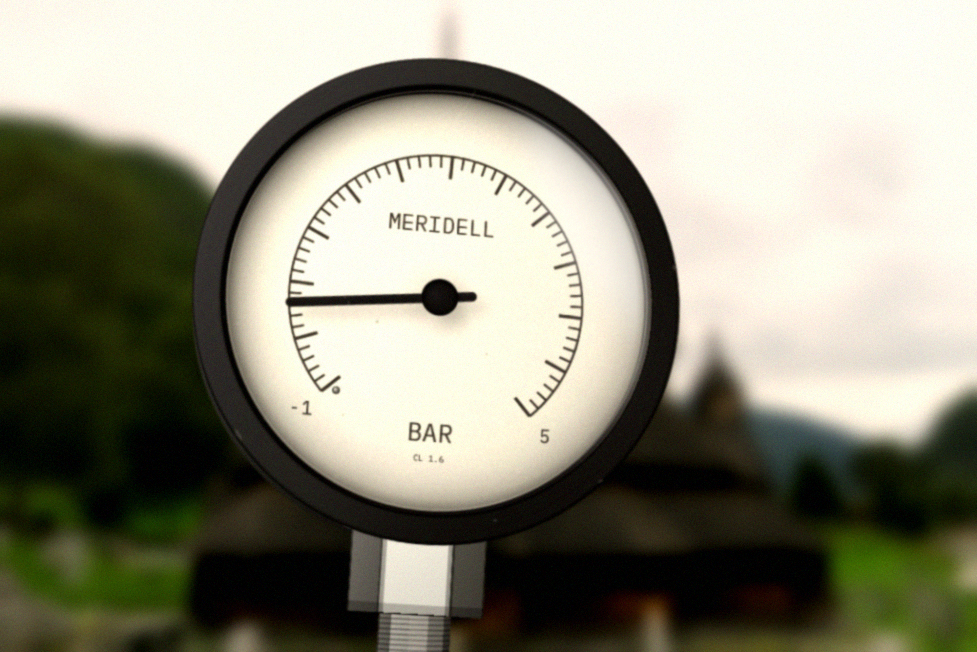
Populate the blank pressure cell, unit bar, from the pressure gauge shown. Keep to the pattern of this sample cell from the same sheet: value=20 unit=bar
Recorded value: value=-0.2 unit=bar
